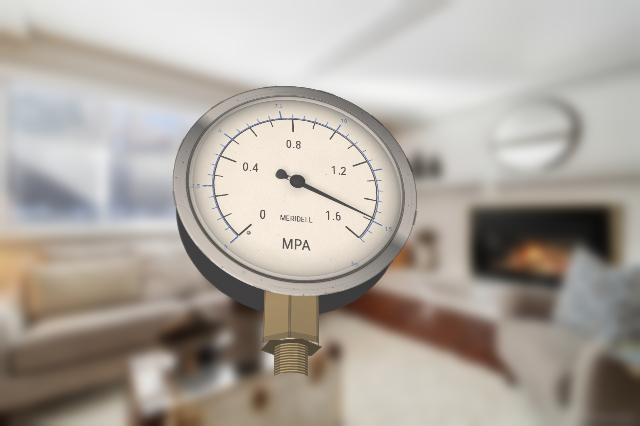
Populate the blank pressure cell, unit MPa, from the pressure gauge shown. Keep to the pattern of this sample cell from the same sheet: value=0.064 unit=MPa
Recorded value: value=1.5 unit=MPa
